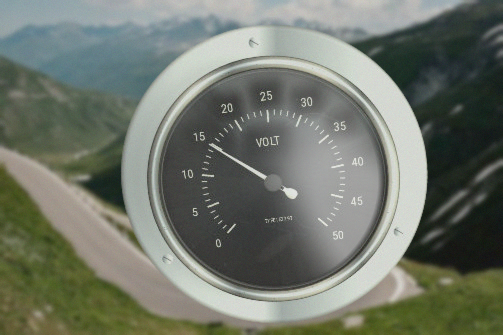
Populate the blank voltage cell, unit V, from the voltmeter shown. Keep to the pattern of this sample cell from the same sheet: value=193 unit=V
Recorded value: value=15 unit=V
